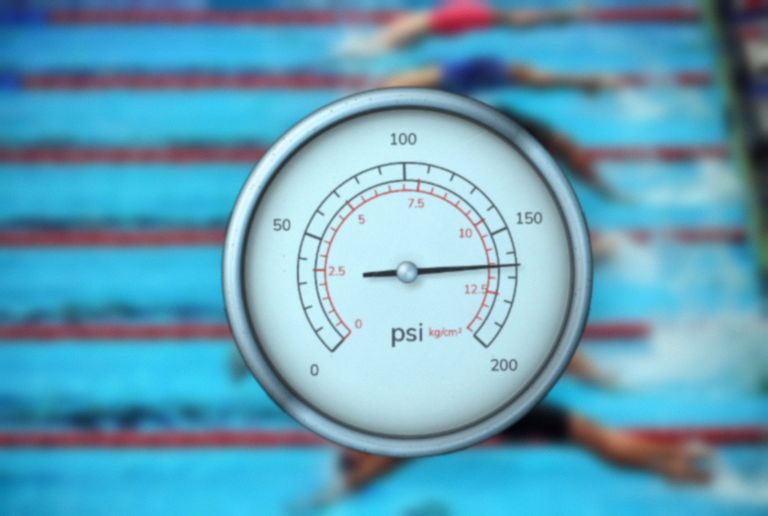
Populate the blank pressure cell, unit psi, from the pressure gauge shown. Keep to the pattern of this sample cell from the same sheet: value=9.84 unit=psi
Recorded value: value=165 unit=psi
